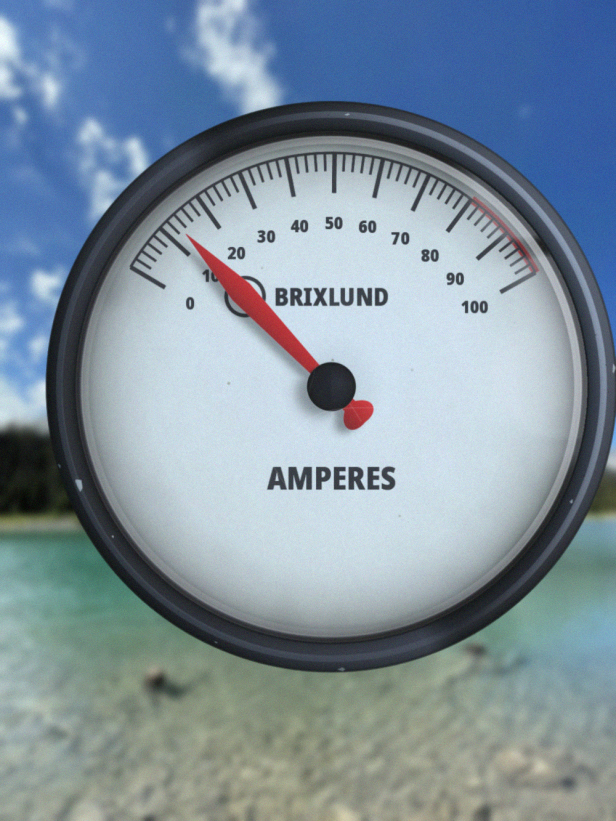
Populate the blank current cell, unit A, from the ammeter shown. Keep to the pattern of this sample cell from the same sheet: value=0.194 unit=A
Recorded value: value=13 unit=A
